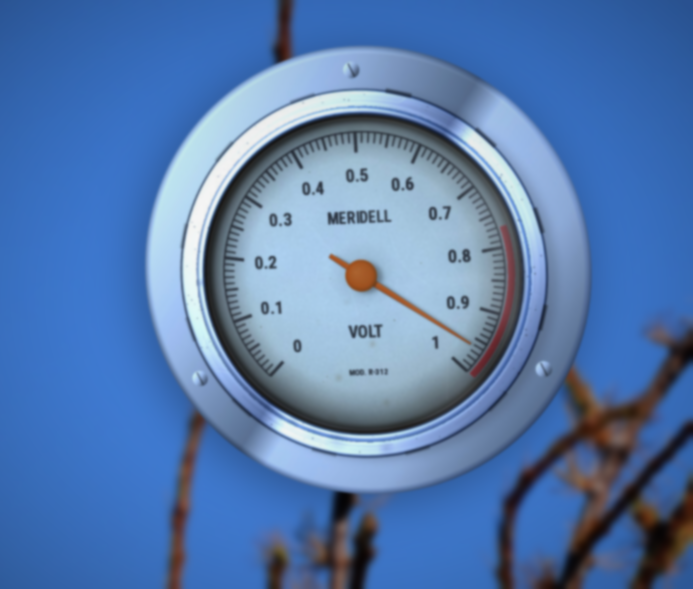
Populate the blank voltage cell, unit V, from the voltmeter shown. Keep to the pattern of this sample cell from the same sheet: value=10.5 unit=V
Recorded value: value=0.96 unit=V
